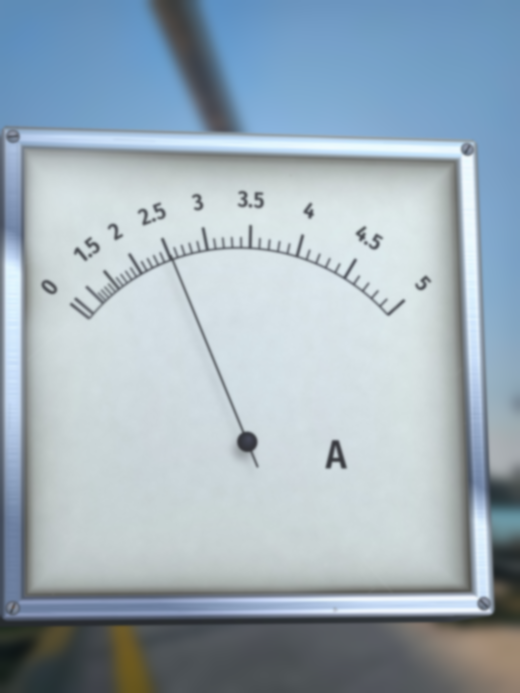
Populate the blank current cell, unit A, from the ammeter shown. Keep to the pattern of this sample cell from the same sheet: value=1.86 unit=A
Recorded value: value=2.5 unit=A
